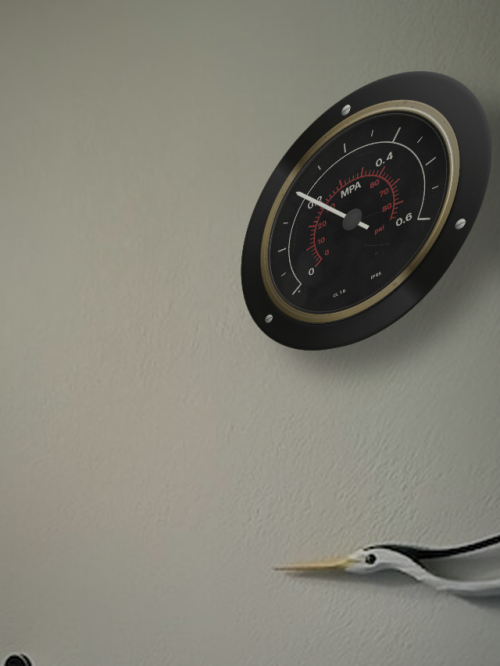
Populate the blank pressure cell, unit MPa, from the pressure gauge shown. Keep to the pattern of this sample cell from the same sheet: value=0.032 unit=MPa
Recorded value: value=0.2 unit=MPa
